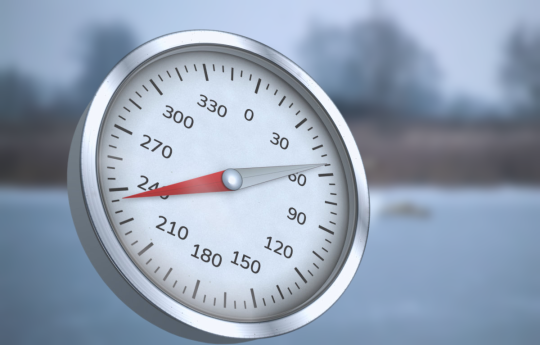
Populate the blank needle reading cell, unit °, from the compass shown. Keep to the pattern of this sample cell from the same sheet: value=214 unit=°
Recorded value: value=235 unit=°
